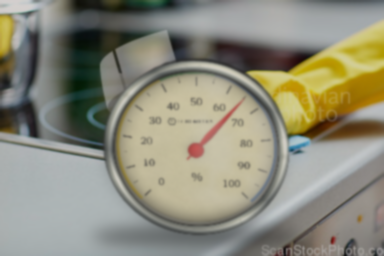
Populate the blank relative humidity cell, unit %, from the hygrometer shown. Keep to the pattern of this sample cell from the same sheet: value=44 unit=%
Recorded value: value=65 unit=%
